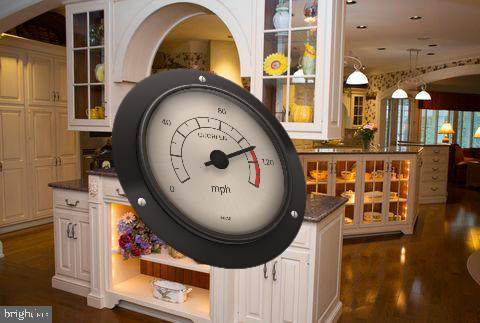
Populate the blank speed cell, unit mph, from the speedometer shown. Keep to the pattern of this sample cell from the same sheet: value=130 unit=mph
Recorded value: value=110 unit=mph
